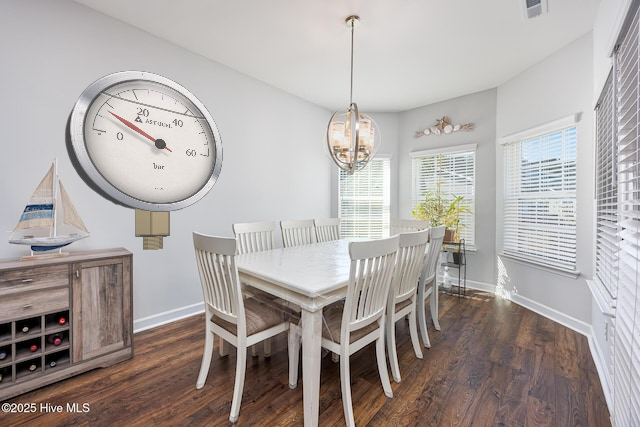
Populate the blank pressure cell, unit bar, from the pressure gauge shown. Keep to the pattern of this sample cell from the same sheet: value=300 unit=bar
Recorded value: value=7.5 unit=bar
